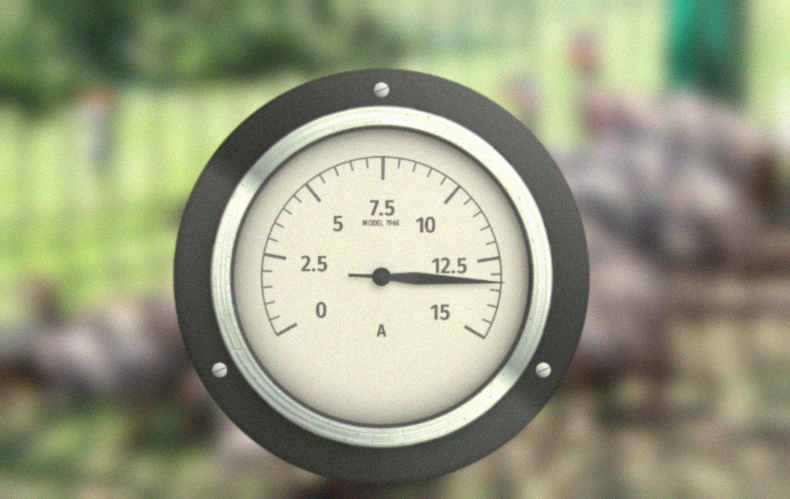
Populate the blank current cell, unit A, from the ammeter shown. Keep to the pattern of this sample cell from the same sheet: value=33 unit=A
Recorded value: value=13.25 unit=A
